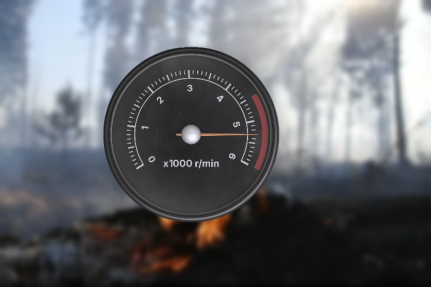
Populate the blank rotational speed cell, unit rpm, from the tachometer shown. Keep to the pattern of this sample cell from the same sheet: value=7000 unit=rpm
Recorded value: value=5300 unit=rpm
